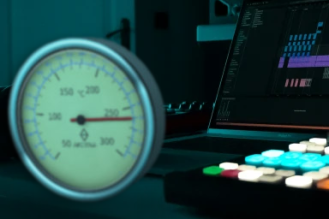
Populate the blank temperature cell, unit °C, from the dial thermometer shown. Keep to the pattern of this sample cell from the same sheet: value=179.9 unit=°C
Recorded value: value=260 unit=°C
